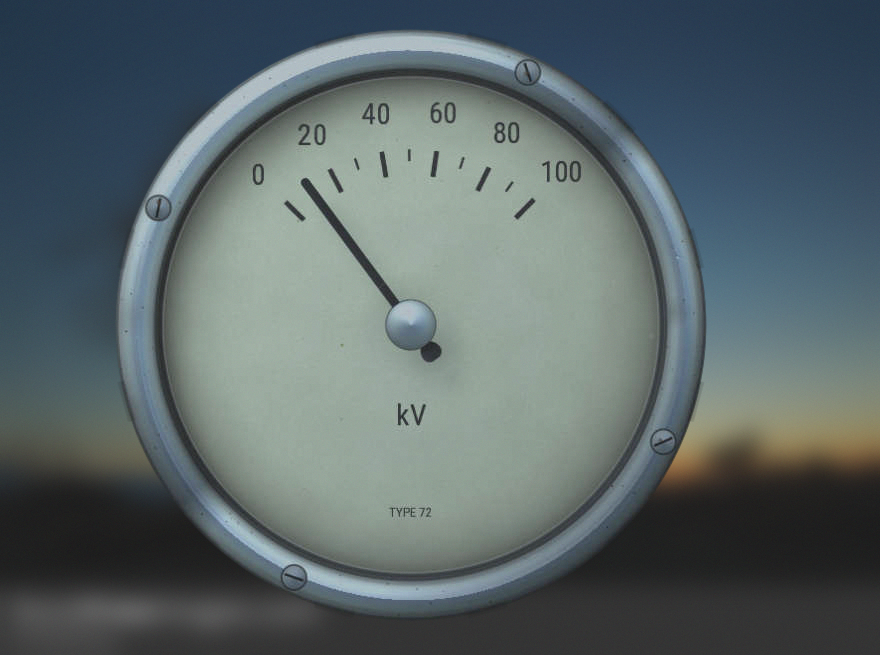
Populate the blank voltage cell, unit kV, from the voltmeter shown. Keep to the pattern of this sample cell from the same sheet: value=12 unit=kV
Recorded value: value=10 unit=kV
